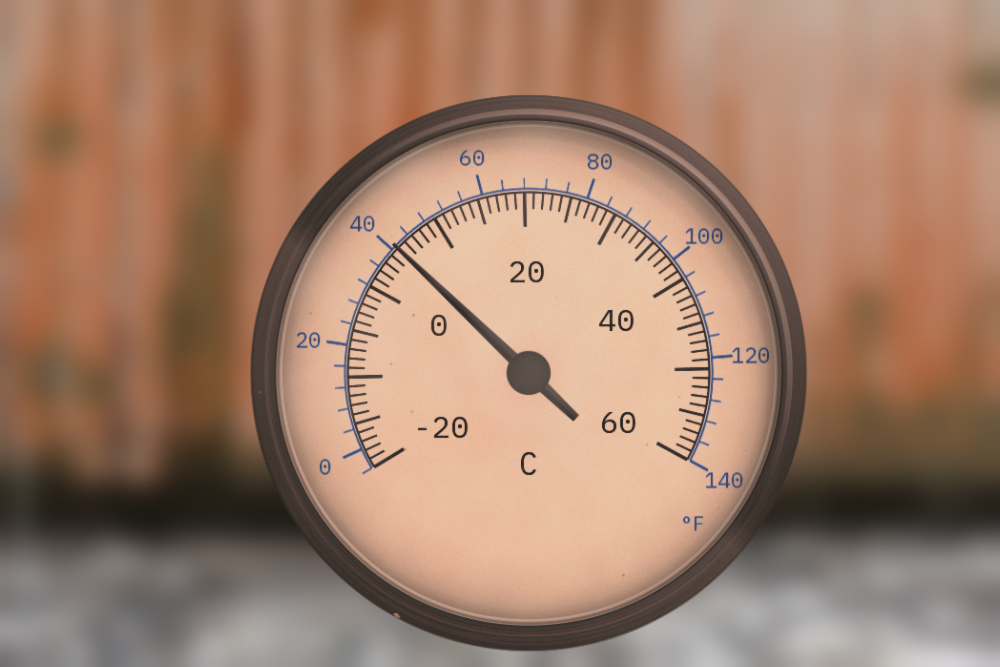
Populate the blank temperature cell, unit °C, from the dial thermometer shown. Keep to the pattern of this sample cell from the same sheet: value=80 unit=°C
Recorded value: value=5 unit=°C
